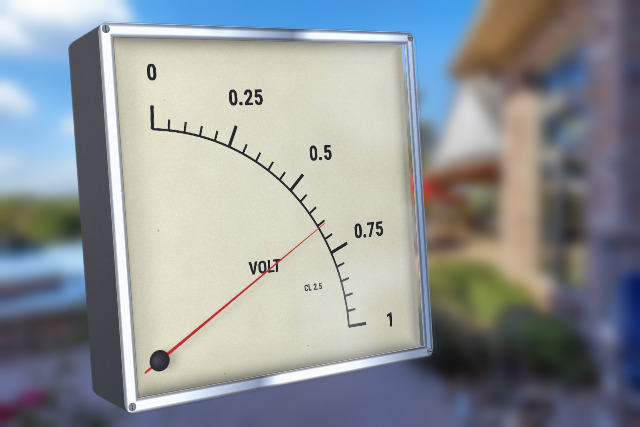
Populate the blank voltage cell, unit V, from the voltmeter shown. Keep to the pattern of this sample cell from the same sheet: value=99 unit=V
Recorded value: value=0.65 unit=V
